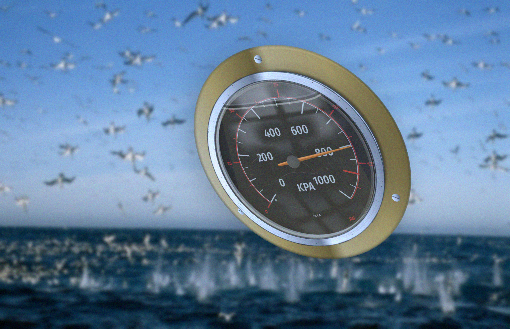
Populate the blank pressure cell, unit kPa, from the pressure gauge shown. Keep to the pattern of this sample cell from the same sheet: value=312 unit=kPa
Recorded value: value=800 unit=kPa
